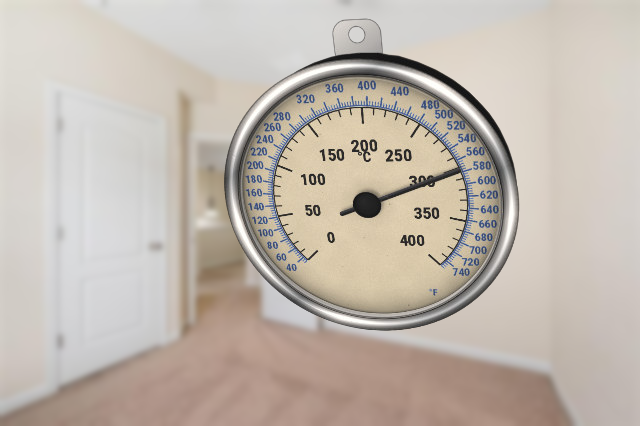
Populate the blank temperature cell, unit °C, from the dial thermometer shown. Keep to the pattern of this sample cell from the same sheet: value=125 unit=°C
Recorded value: value=300 unit=°C
